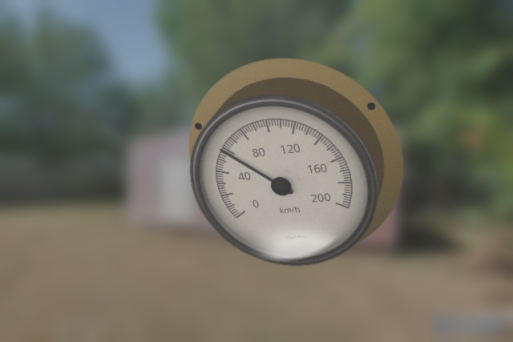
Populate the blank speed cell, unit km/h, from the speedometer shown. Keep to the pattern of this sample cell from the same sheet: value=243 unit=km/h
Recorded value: value=60 unit=km/h
